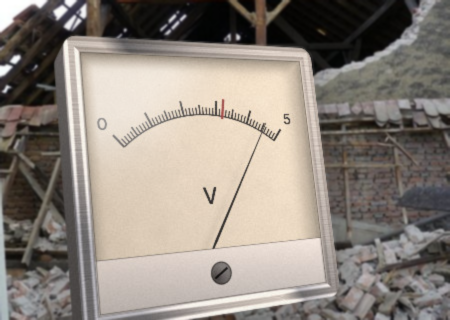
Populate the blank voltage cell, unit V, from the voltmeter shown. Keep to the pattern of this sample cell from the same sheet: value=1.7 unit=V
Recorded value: value=4.5 unit=V
